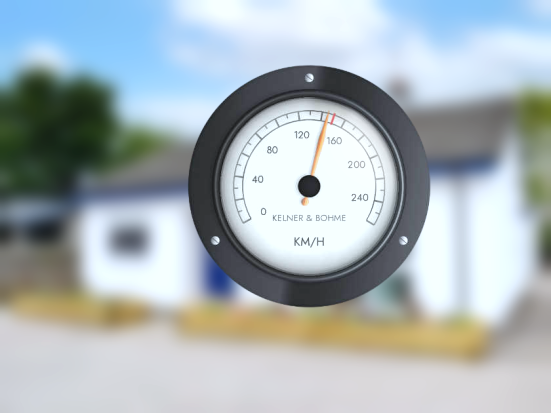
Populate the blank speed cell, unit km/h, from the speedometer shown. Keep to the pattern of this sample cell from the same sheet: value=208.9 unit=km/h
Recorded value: value=145 unit=km/h
